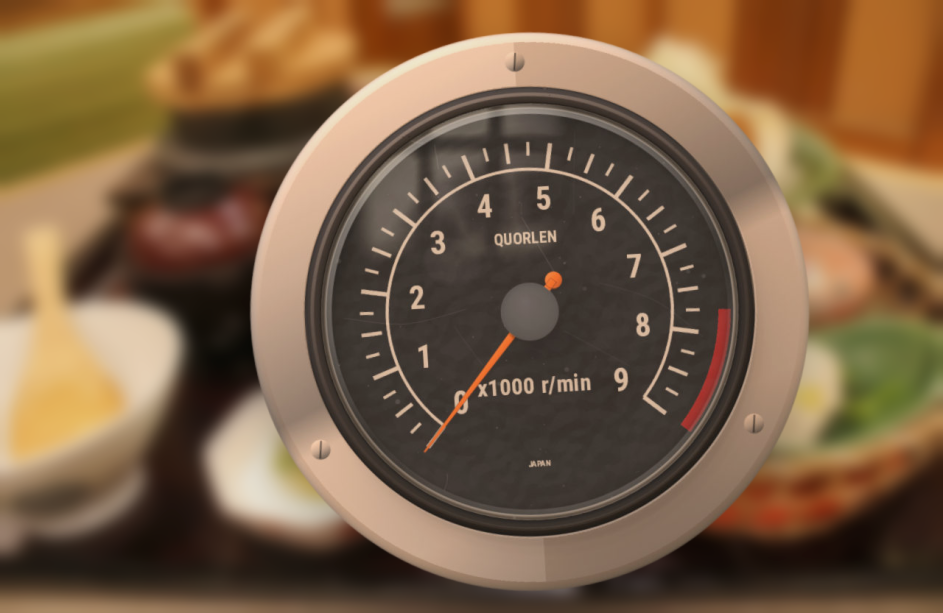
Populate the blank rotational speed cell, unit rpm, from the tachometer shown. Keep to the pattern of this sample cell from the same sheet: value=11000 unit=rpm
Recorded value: value=0 unit=rpm
